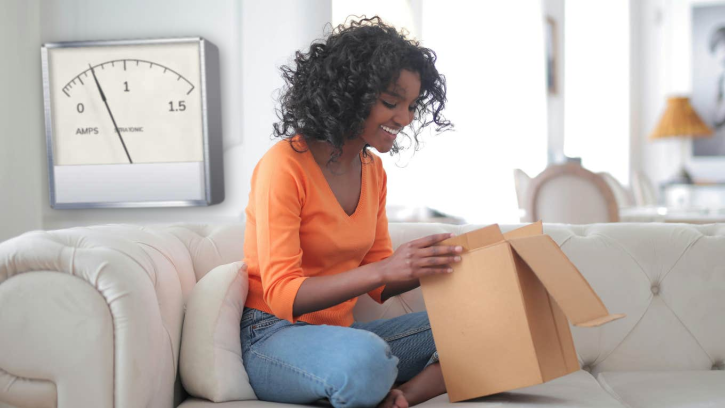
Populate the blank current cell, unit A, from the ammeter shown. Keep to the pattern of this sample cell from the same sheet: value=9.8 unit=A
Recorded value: value=0.7 unit=A
